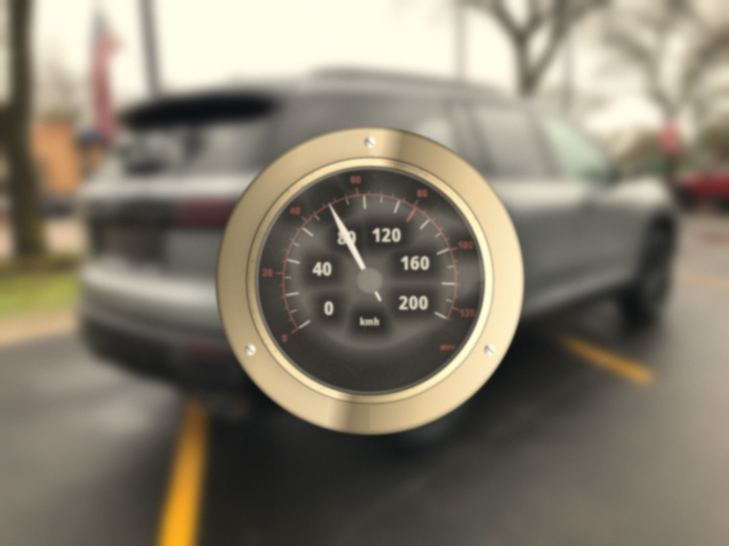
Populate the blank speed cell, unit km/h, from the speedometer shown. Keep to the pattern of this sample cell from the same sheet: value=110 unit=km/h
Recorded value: value=80 unit=km/h
